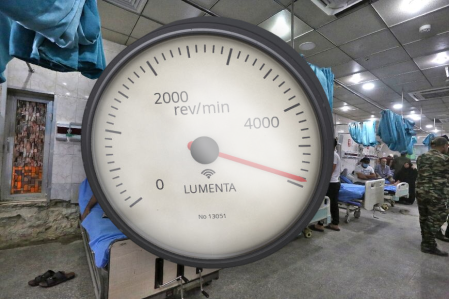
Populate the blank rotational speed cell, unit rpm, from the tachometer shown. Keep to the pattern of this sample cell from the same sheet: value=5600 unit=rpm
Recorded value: value=4900 unit=rpm
